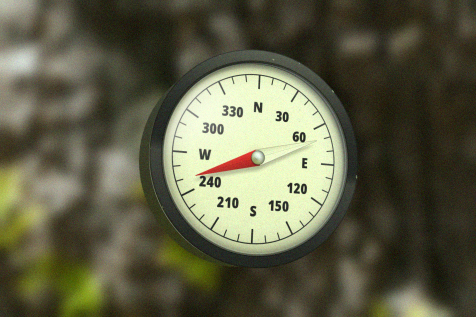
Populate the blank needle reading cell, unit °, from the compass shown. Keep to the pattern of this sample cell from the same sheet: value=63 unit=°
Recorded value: value=250 unit=°
